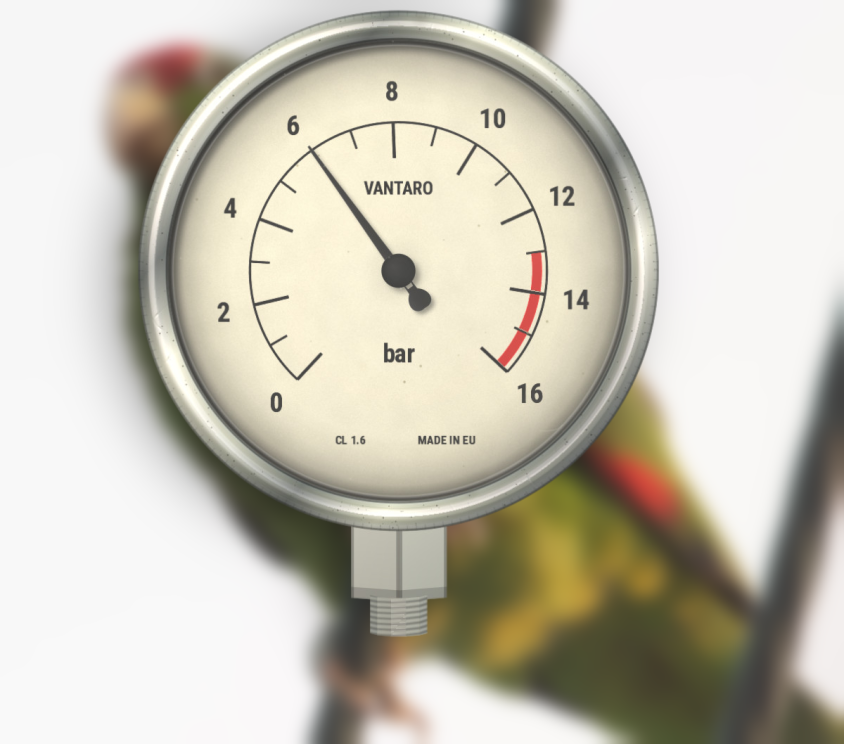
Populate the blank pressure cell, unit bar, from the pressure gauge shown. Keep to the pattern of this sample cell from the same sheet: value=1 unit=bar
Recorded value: value=6 unit=bar
